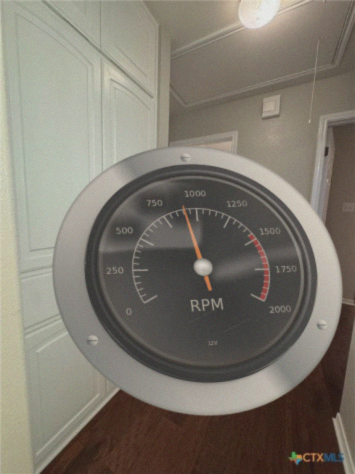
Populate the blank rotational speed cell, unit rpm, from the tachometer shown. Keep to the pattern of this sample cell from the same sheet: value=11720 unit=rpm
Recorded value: value=900 unit=rpm
